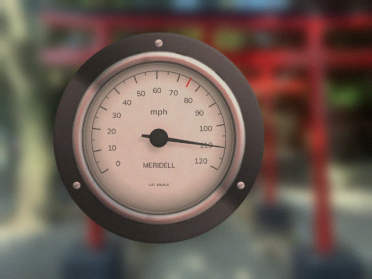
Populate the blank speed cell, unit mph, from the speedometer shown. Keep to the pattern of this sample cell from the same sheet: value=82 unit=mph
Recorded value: value=110 unit=mph
